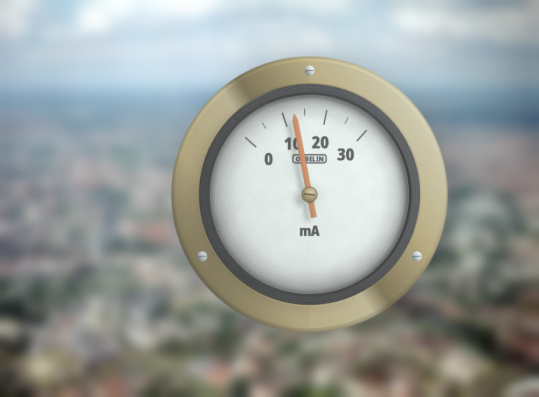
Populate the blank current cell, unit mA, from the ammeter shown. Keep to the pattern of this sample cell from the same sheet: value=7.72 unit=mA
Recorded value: value=12.5 unit=mA
